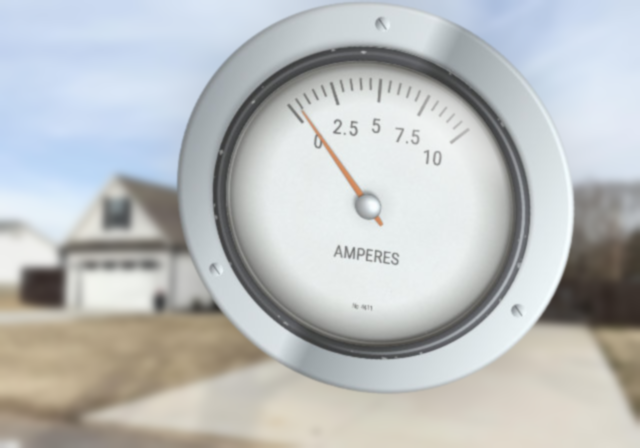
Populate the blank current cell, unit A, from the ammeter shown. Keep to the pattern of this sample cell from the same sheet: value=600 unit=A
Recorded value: value=0.5 unit=A
